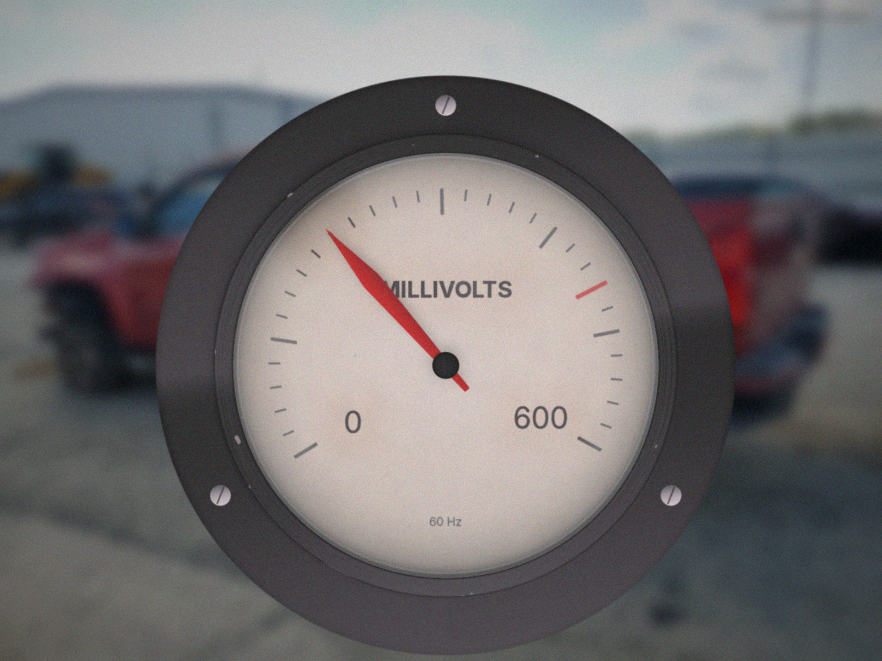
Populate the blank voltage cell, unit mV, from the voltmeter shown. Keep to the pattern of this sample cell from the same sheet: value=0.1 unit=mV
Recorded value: value=200 unit=mV
